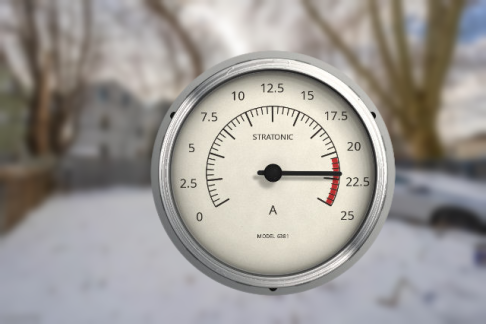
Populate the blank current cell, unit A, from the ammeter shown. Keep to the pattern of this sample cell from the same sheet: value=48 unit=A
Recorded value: value=22 unit=A
